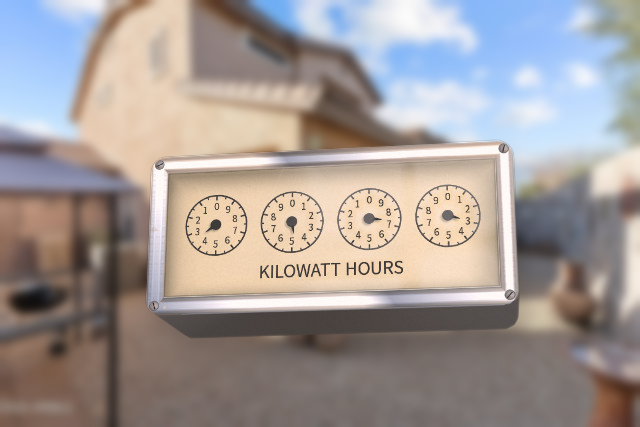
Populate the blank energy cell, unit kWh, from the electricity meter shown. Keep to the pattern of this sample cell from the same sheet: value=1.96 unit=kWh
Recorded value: value=3473 unit=kWh
